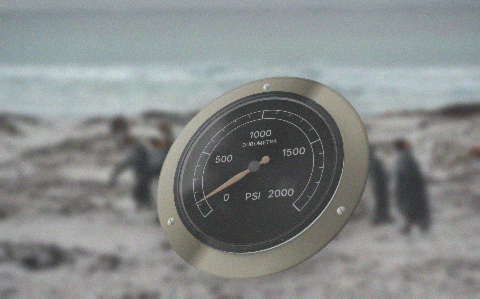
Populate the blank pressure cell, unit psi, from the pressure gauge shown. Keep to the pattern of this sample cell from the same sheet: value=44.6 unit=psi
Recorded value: value=100 unit=psi
